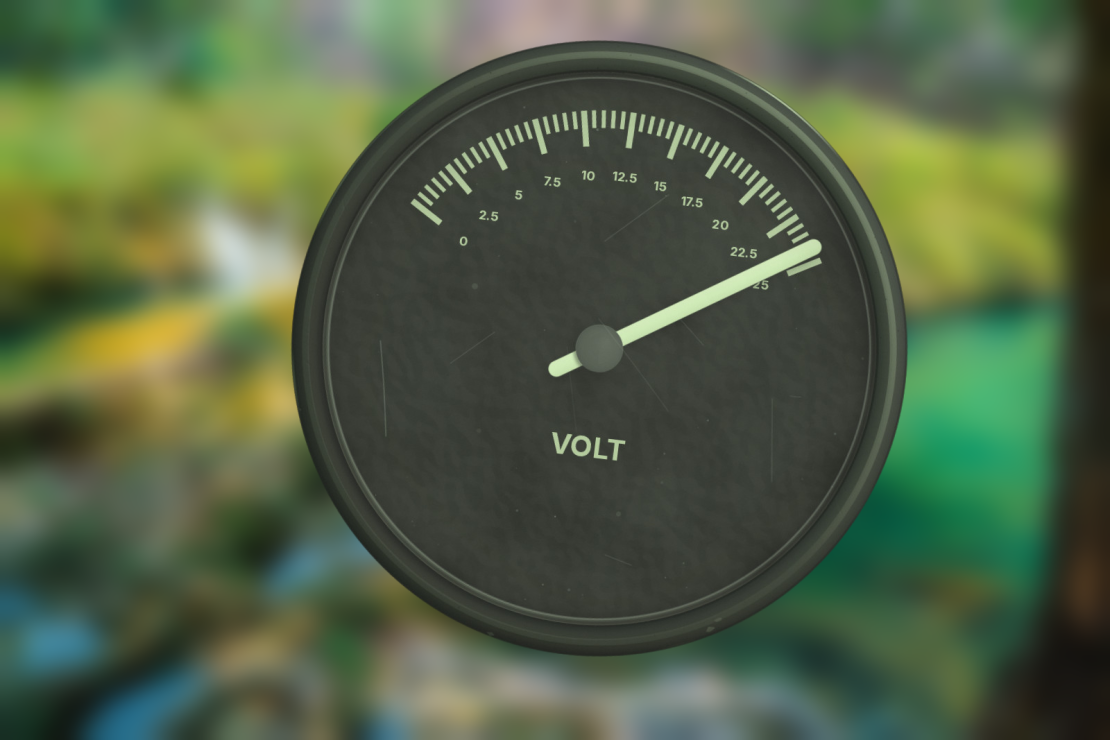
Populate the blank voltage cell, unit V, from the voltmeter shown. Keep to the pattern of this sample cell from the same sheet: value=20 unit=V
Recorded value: value=24.25 unit=V
